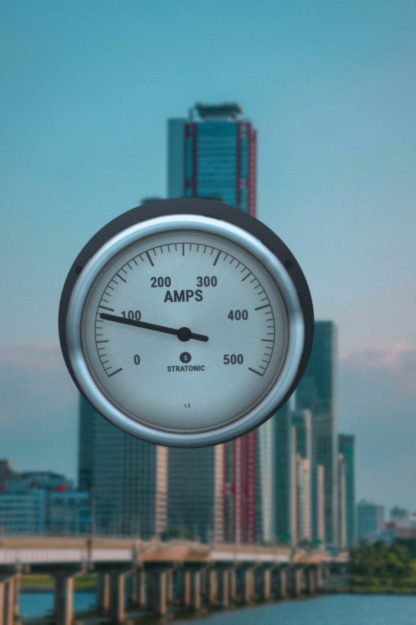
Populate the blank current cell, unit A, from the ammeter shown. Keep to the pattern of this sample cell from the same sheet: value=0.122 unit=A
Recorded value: value=90 unit=A
